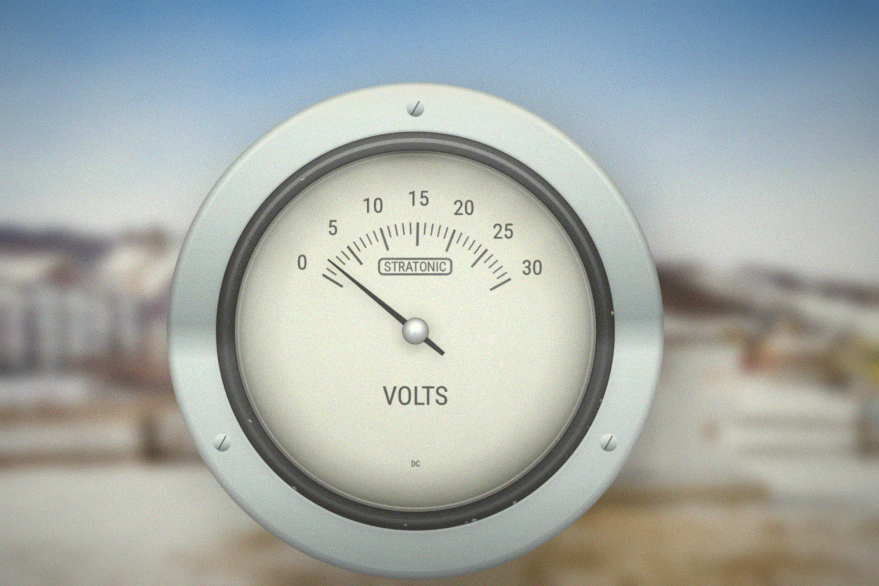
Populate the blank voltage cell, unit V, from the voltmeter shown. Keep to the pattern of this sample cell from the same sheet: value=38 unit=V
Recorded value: value=2 unit=V
